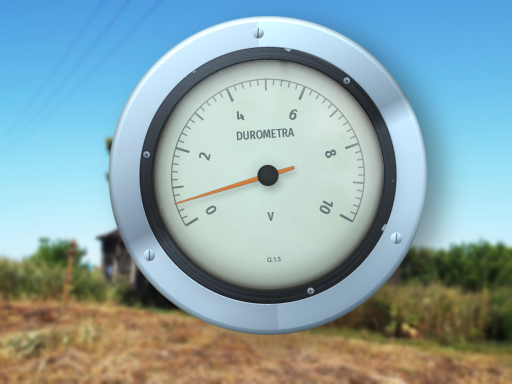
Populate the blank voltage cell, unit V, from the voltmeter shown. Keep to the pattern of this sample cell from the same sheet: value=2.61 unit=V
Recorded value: value=0.6 unit=V
